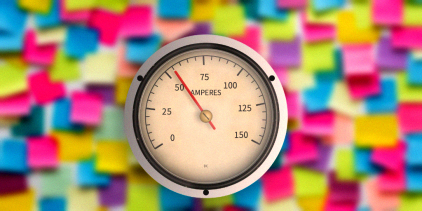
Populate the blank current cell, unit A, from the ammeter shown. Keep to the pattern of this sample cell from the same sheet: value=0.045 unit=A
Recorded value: value=55 unit=A
